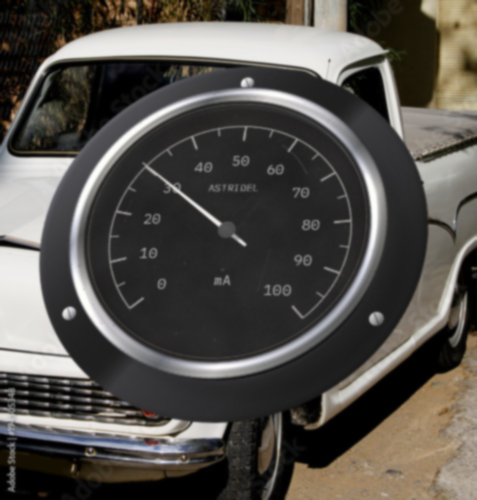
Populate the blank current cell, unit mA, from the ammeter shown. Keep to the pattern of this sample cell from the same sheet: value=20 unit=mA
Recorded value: value=30 unit=mA
